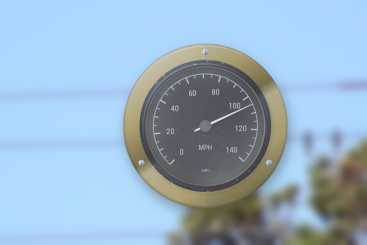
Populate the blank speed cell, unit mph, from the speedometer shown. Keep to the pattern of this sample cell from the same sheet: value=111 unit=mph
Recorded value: value=105 unit=mph
